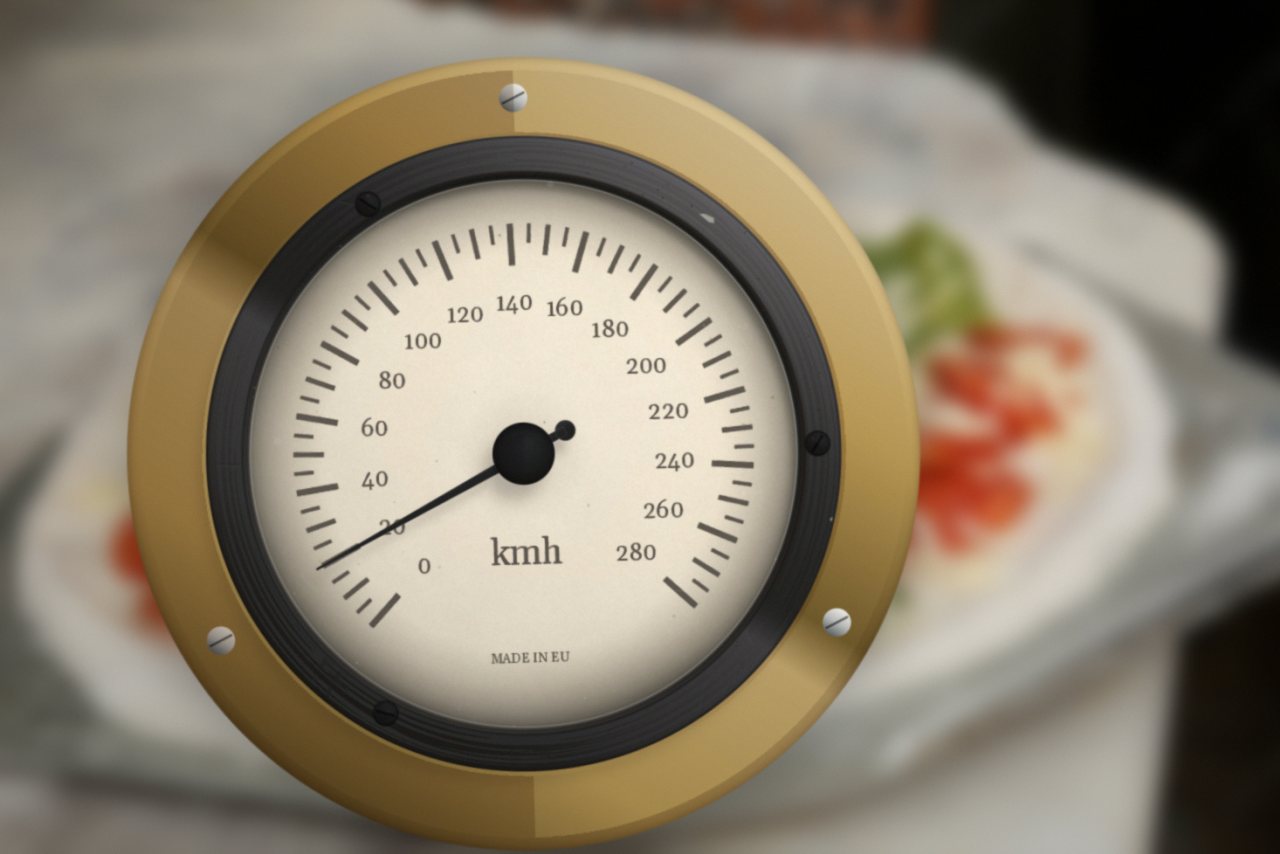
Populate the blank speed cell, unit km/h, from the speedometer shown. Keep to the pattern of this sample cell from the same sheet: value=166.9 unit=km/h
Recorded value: value=20 unit=km/h
